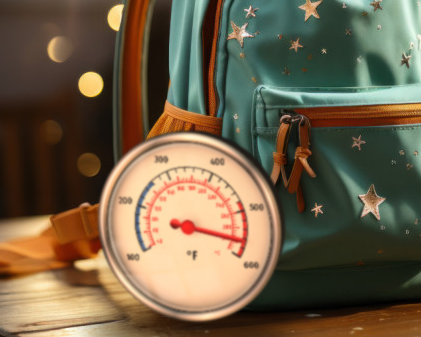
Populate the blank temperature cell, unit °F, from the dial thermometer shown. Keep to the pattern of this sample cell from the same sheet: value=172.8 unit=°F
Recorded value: value=560 unit=°F
